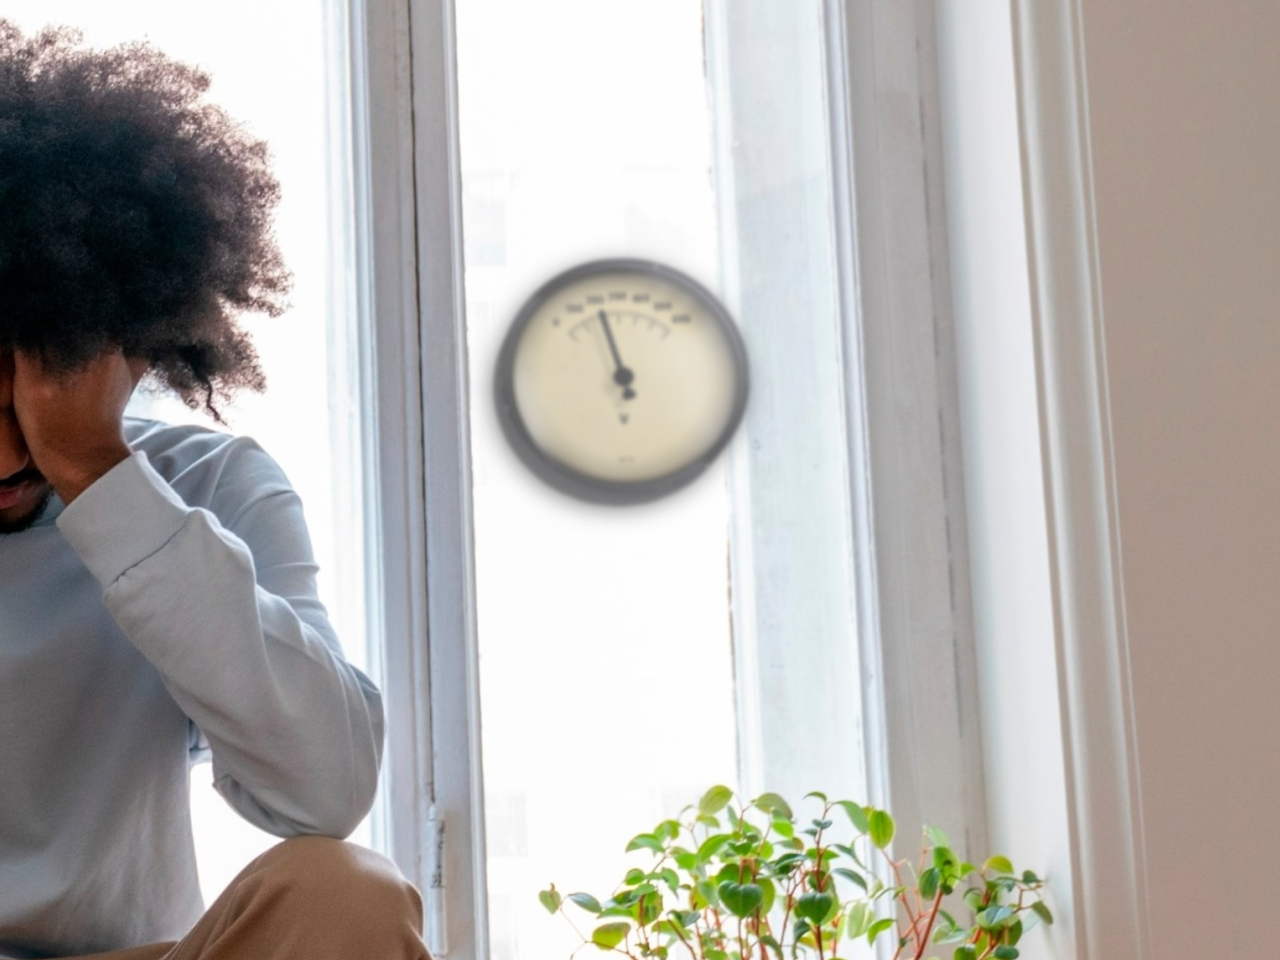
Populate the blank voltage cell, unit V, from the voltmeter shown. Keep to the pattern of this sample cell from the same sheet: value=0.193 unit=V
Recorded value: value=200 unit=V
